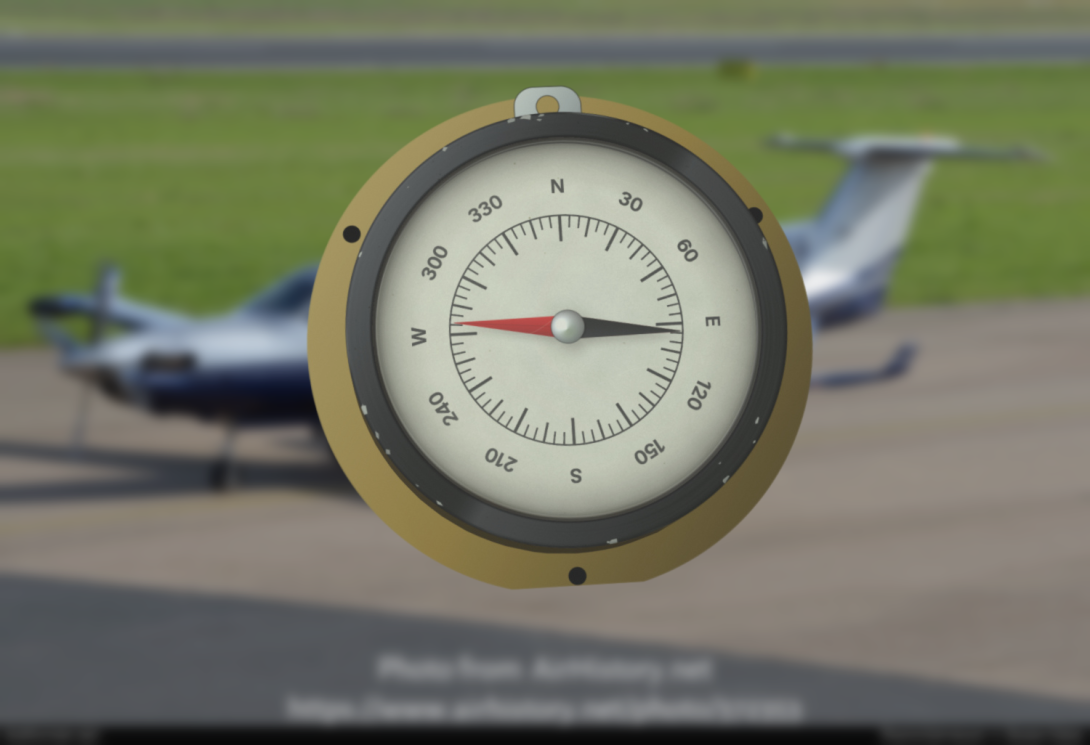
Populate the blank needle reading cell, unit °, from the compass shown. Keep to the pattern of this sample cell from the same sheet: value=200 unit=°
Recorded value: value=275 unit=°
